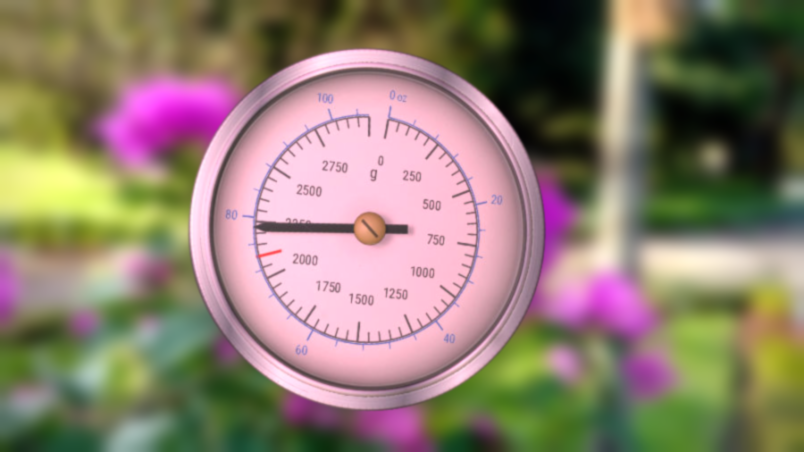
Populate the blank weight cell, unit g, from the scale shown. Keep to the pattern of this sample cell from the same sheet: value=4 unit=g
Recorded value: value=2225 unit=g
